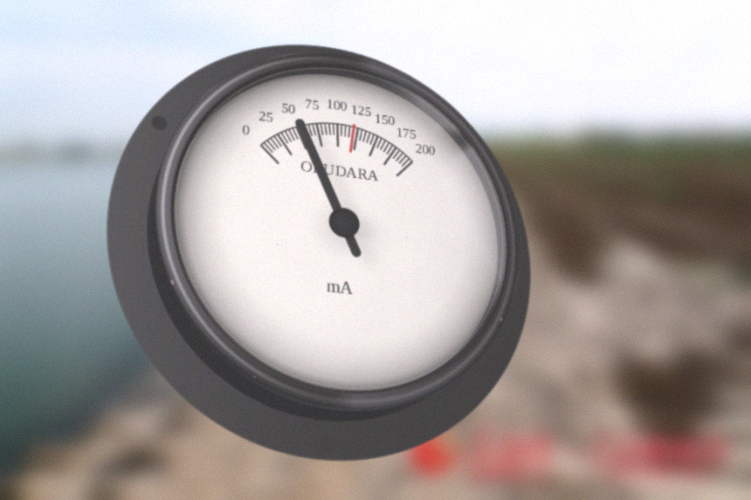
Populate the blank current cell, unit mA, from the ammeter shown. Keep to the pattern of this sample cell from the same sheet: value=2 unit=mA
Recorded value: value=50 unit=mA
